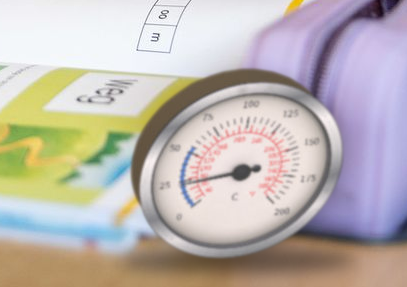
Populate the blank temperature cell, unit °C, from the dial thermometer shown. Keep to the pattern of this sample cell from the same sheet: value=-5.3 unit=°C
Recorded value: value=25 unit=°C
